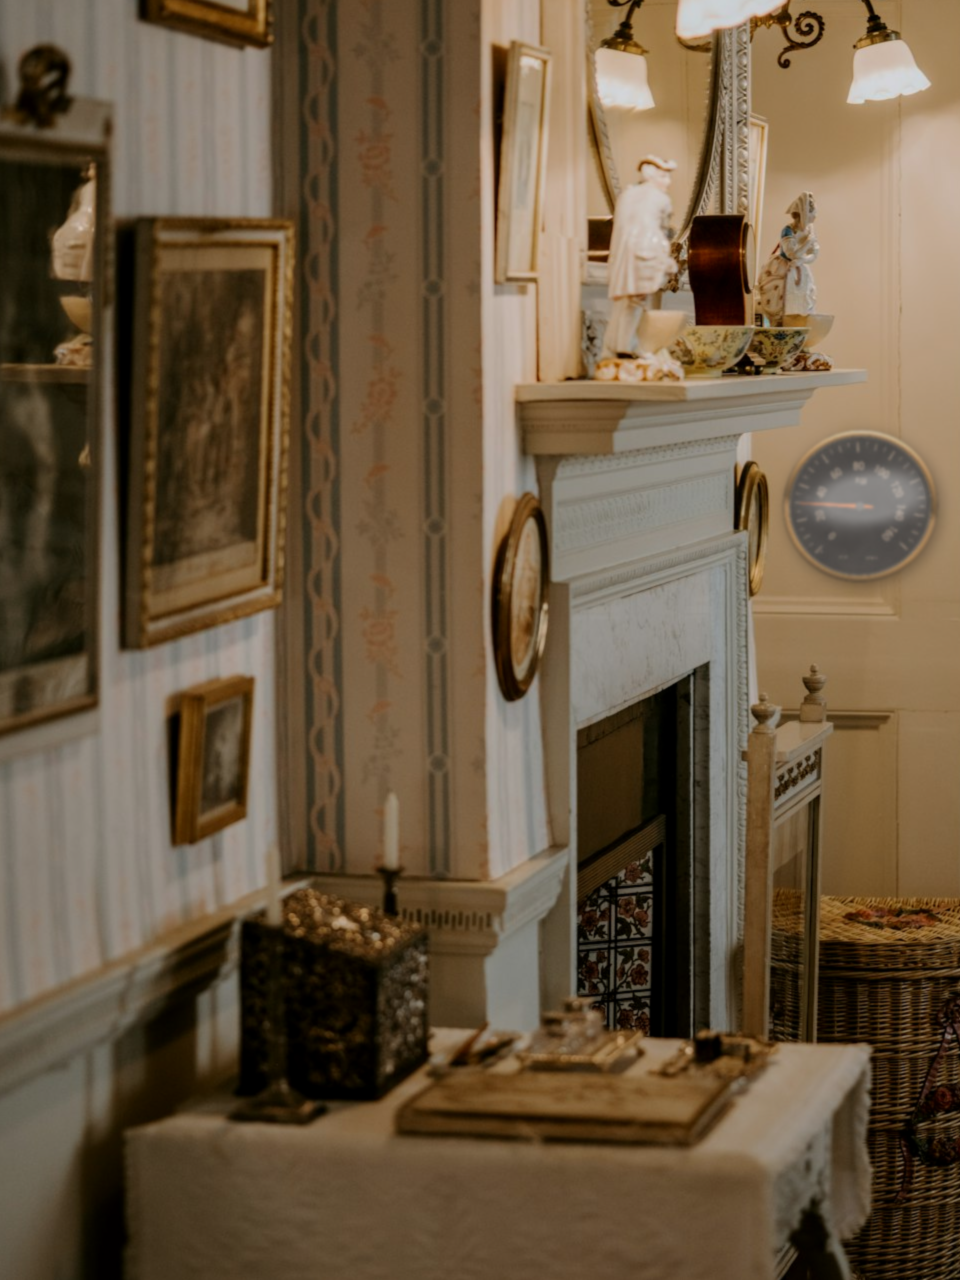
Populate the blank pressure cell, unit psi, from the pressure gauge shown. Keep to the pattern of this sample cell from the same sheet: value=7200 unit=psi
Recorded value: value=30 unit=psi
